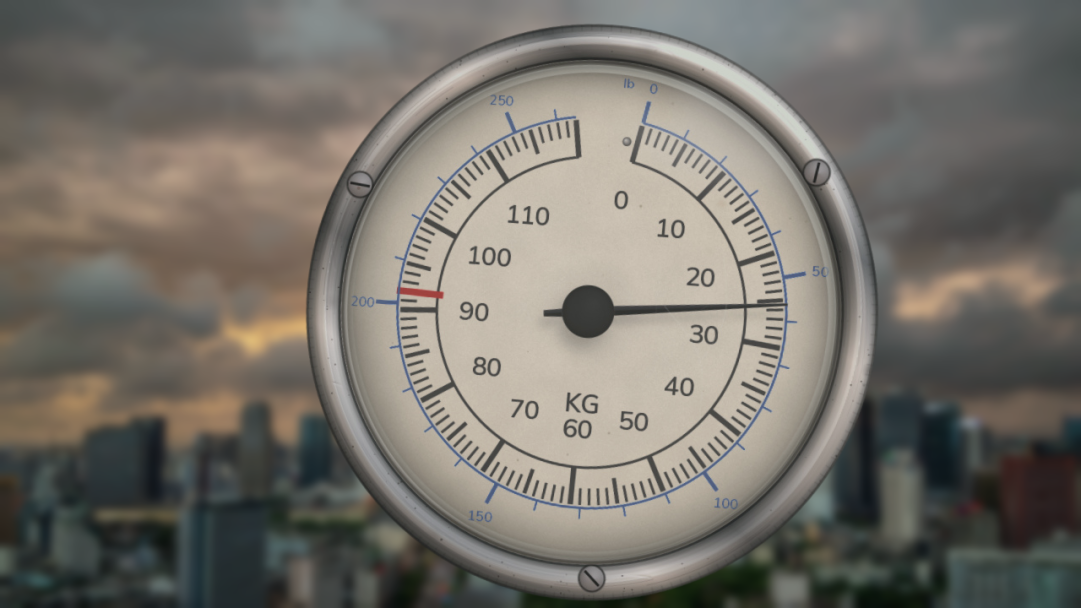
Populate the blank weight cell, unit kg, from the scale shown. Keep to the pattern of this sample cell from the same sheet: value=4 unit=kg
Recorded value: value=25.5 unit=kg
